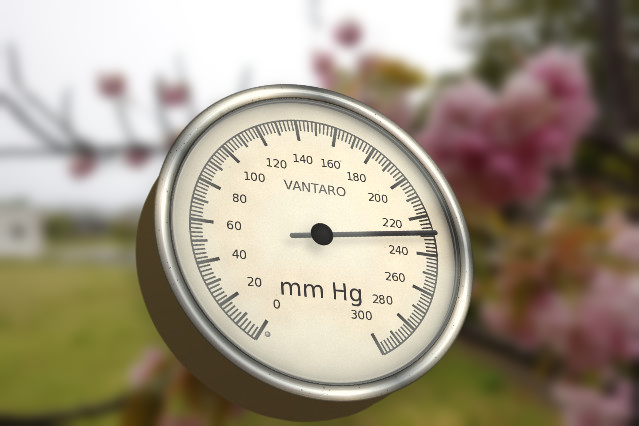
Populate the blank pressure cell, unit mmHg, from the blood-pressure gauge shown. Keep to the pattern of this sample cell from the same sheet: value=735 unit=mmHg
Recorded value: value=230 unit=mmHg
